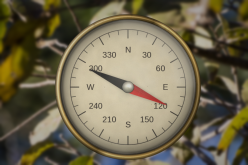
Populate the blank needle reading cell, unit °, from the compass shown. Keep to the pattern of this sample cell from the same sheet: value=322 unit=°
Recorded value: value=115 unit=°
